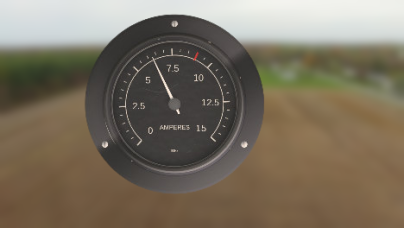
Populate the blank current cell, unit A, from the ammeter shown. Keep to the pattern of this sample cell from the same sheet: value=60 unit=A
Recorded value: value=6.25 unit=A
